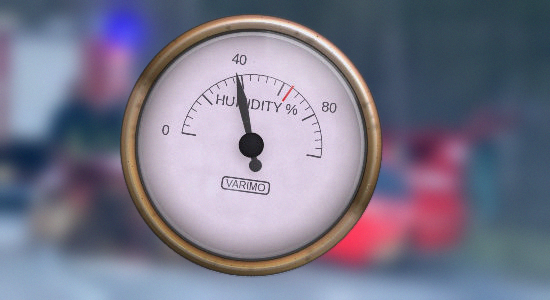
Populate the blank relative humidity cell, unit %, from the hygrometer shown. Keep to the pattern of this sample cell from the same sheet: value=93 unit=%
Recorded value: value=38 unit=%
